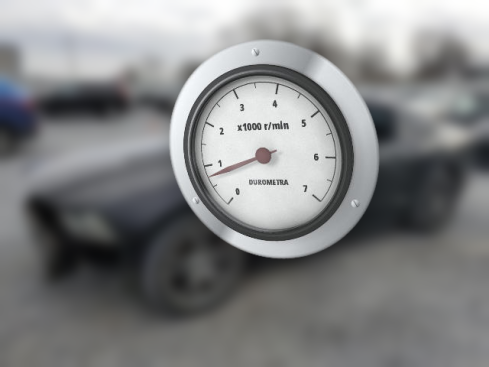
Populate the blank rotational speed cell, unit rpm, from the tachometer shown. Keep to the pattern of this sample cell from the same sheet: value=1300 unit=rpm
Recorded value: value=750 unit=rpm
